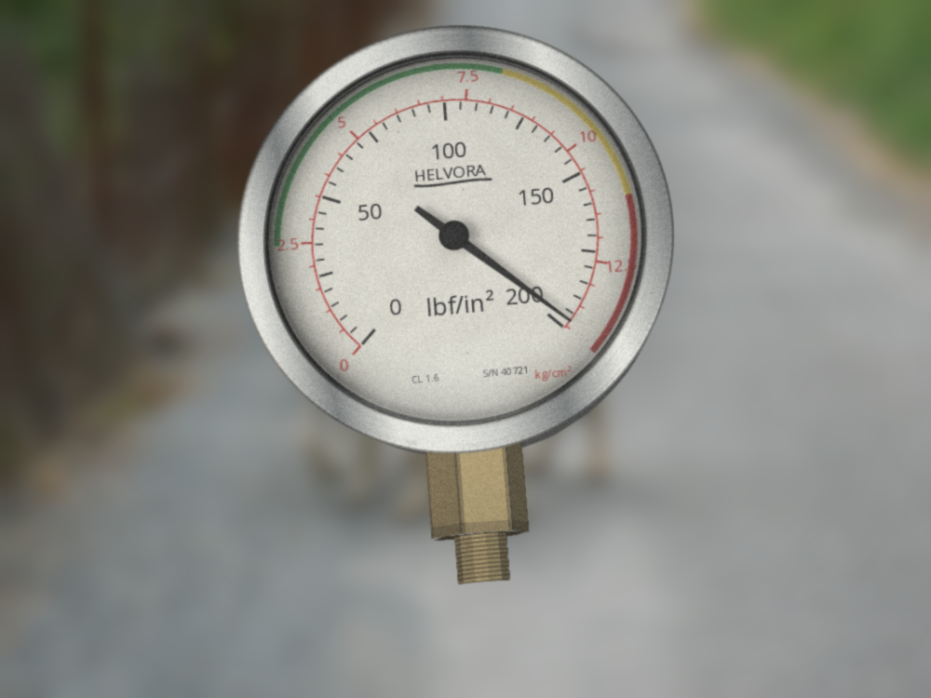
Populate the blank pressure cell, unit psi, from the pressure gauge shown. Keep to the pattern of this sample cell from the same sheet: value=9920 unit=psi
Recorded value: value=197.5 unit=psi
